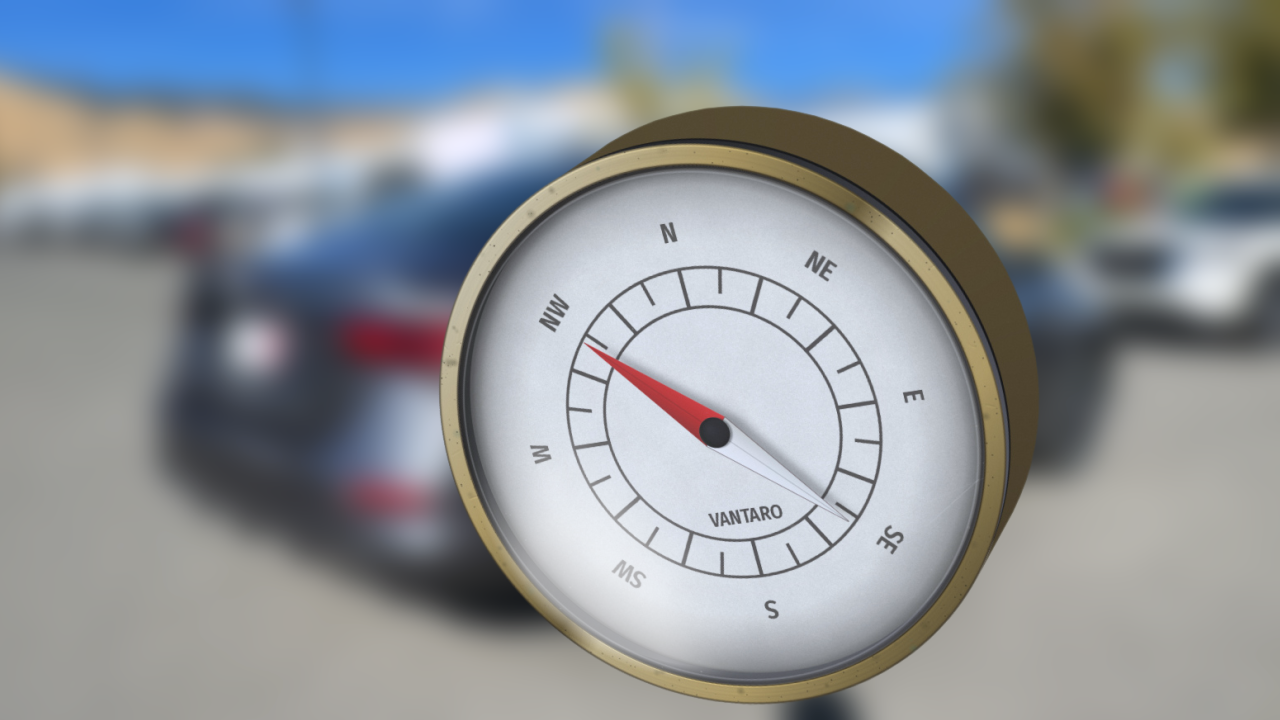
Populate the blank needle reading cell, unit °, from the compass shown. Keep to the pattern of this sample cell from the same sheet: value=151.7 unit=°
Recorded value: value=315 unit=°
